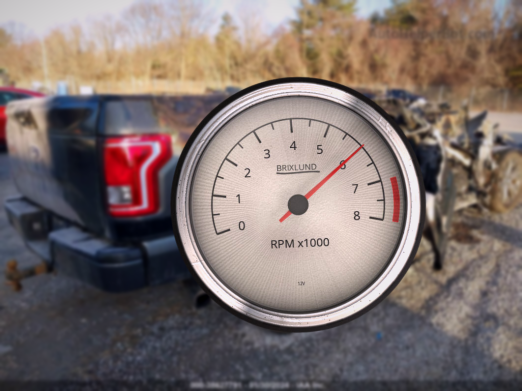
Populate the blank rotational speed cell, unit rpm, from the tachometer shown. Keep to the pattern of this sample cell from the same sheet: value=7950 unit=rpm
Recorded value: value=6000 unit=rpm
